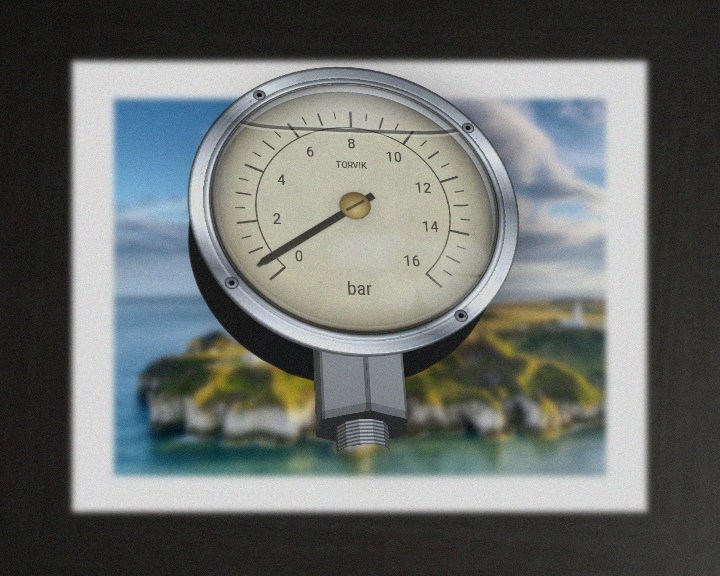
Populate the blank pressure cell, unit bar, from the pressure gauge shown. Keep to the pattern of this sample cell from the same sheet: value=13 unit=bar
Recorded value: value=0.5 unit=bar
